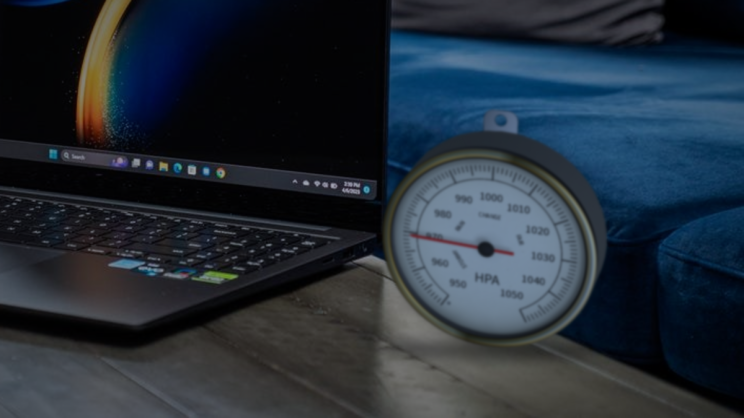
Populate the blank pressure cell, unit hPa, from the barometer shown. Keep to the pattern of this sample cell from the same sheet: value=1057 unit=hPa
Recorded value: value=970 unit=hPa
